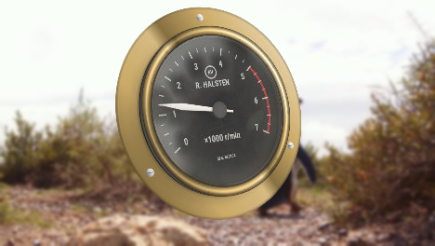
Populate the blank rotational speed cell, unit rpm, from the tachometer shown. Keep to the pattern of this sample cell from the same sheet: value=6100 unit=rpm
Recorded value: value=1250 unit=rpm
